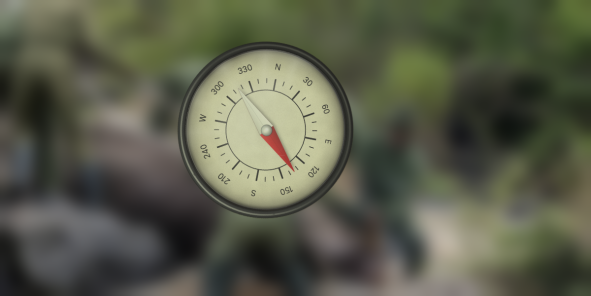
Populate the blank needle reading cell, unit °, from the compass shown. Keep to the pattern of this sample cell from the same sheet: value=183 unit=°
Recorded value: value=135 unit=°
